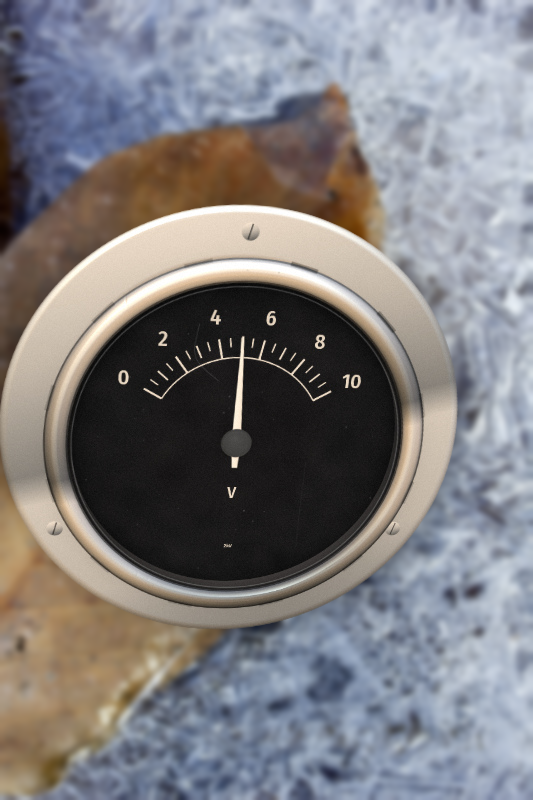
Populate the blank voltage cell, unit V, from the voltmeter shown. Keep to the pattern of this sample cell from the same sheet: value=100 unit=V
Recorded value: value=5 unit=V
